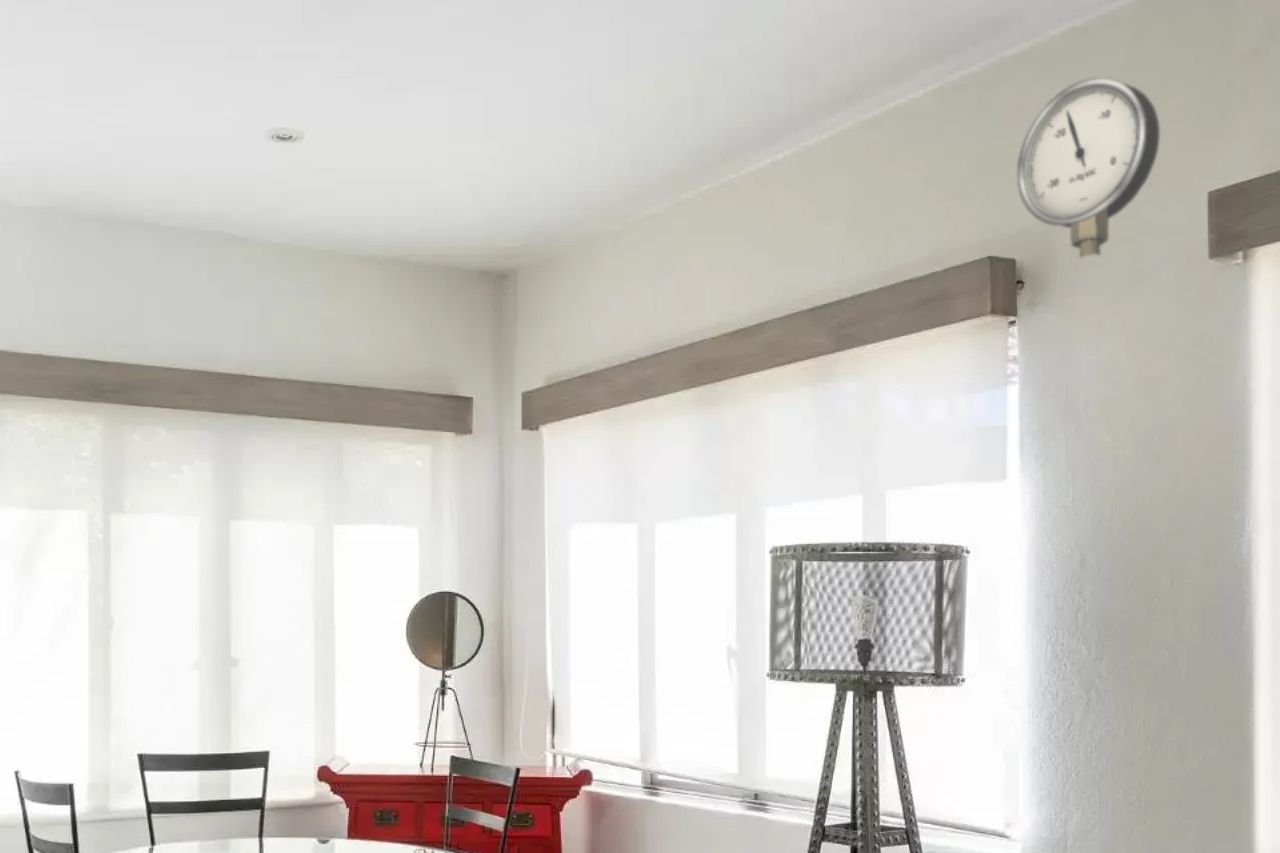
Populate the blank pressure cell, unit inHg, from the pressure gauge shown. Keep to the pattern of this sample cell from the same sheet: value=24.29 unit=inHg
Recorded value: value=-17 unit=inHg
